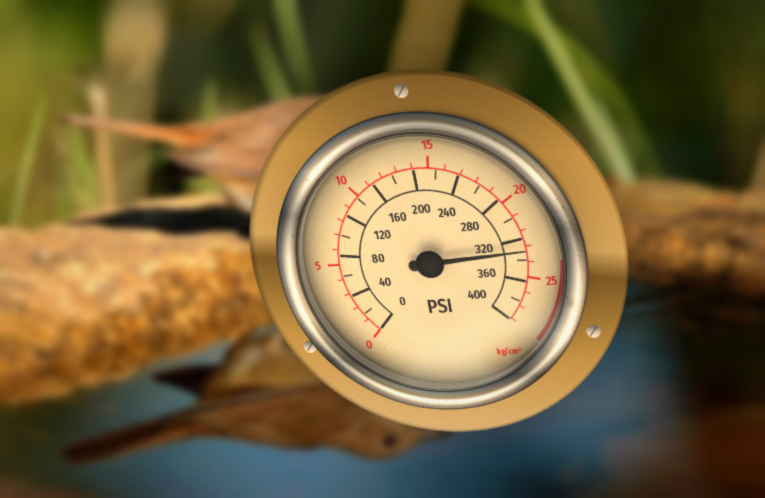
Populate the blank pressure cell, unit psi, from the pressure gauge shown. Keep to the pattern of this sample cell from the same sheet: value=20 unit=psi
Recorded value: value=330 unit=psi
